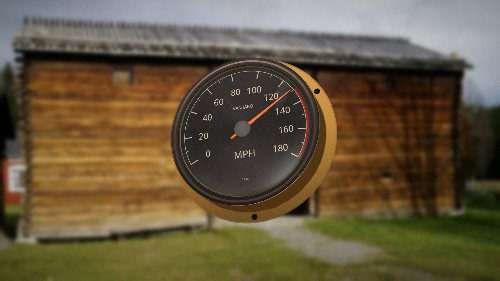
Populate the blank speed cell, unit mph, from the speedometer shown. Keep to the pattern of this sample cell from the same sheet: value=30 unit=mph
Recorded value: value=130 unit=mph
